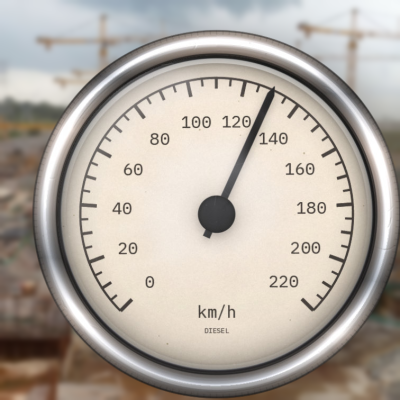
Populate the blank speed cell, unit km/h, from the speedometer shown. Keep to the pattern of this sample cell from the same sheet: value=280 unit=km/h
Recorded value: value=130 unit=km/h
